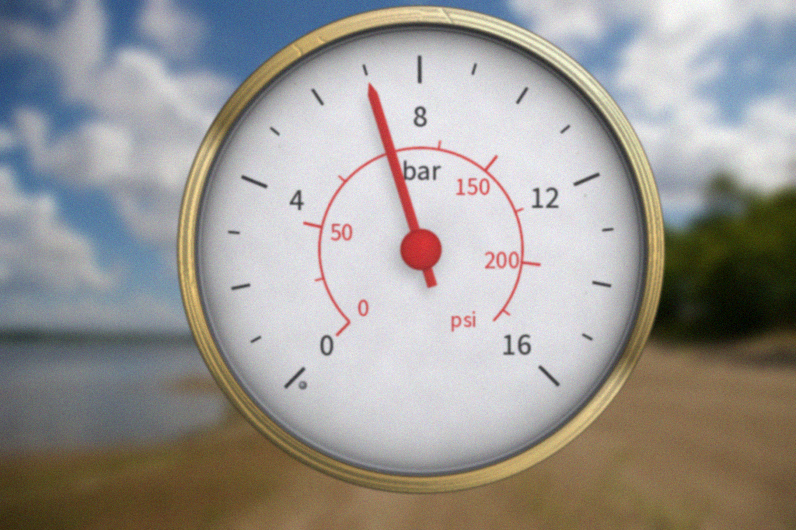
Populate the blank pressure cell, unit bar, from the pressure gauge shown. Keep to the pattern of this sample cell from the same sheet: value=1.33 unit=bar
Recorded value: value=7 unit=bar
